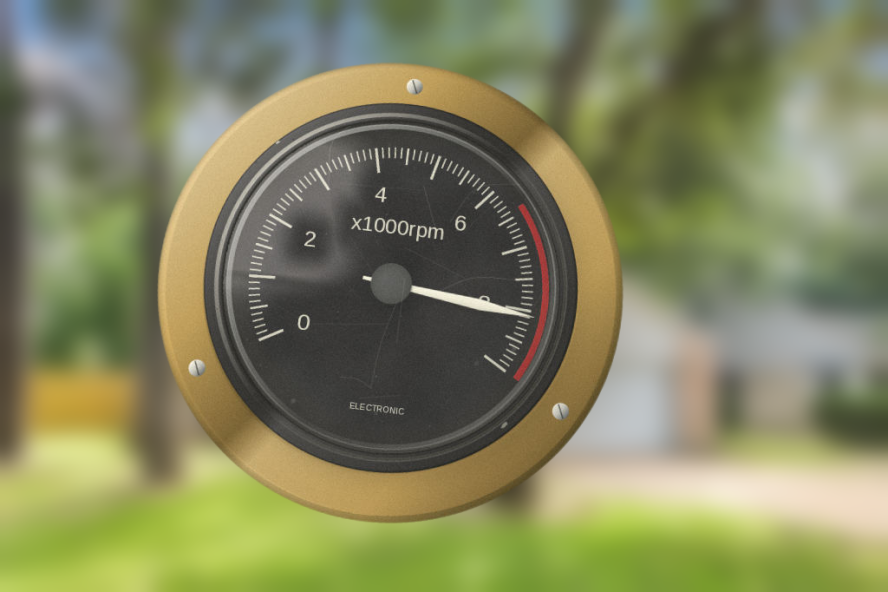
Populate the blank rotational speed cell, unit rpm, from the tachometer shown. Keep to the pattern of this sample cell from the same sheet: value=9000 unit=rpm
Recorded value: value=8100 unit=rpm
